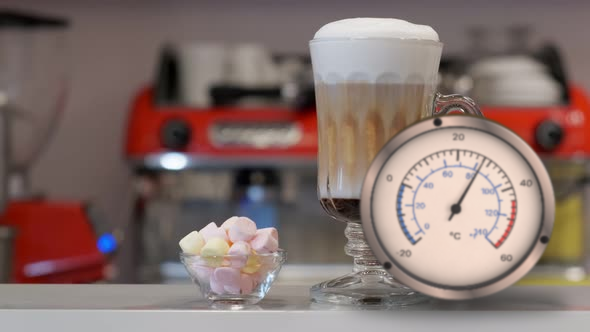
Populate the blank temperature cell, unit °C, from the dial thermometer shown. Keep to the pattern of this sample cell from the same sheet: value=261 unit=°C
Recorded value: value=28 unit=°C
